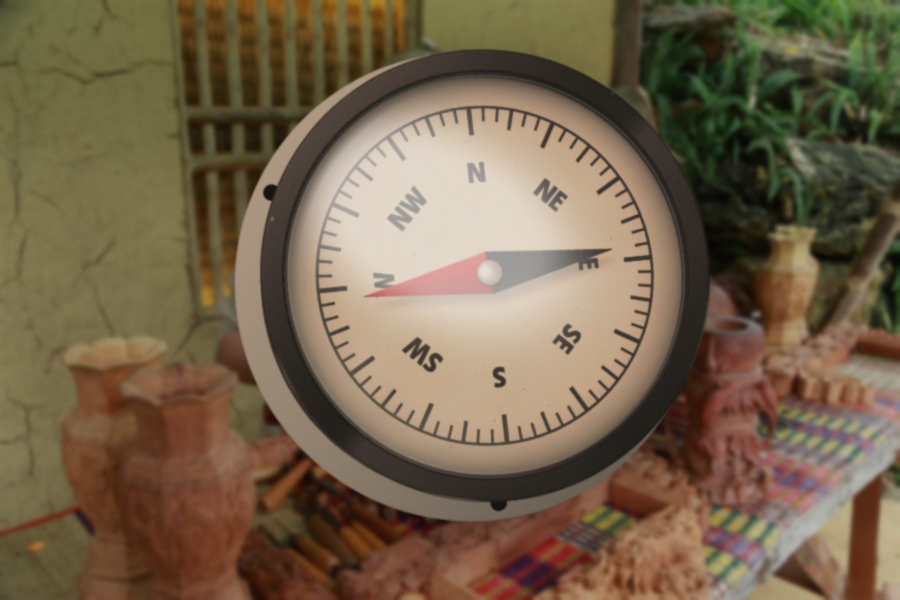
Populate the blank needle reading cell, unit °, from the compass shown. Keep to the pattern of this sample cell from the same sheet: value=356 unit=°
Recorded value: value=265 unit=°
